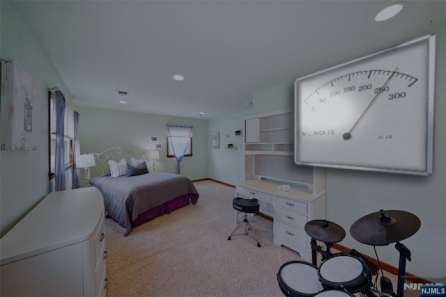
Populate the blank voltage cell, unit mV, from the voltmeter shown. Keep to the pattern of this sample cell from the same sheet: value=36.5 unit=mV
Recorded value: value=250 unit=mV
